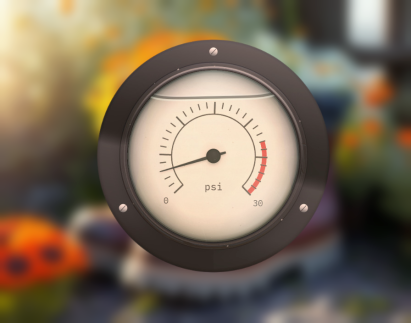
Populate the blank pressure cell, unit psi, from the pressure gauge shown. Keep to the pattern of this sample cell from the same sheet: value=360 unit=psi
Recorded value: value=3 unit=psi
